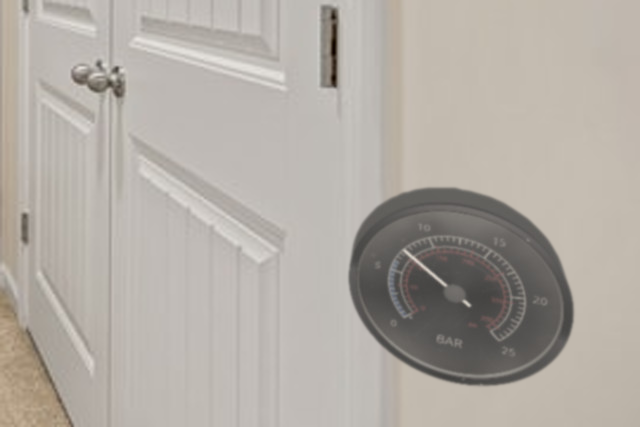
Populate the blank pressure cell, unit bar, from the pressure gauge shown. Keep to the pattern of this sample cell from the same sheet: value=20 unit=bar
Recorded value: value=7.5 unit=bar
